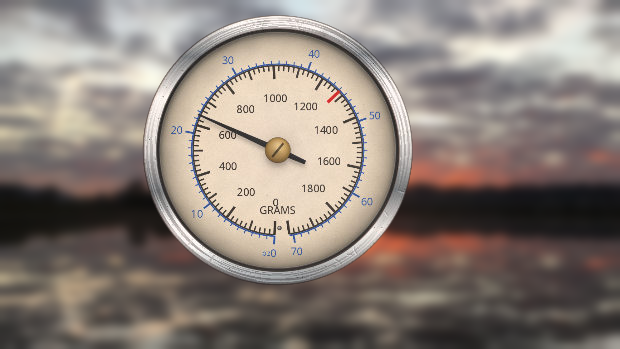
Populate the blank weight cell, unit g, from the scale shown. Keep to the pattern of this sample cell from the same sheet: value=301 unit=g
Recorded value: value=640 unit=g
